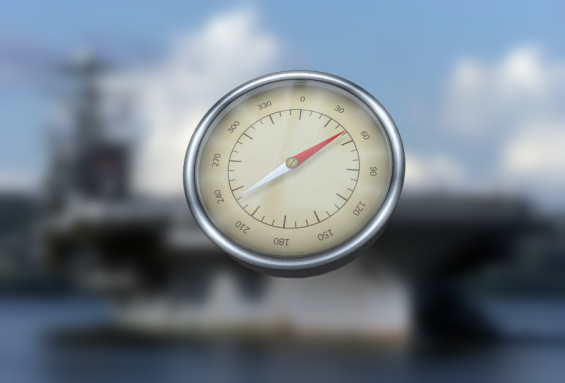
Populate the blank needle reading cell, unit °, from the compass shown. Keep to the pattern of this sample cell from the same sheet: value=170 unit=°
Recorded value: value=50 unit=°
